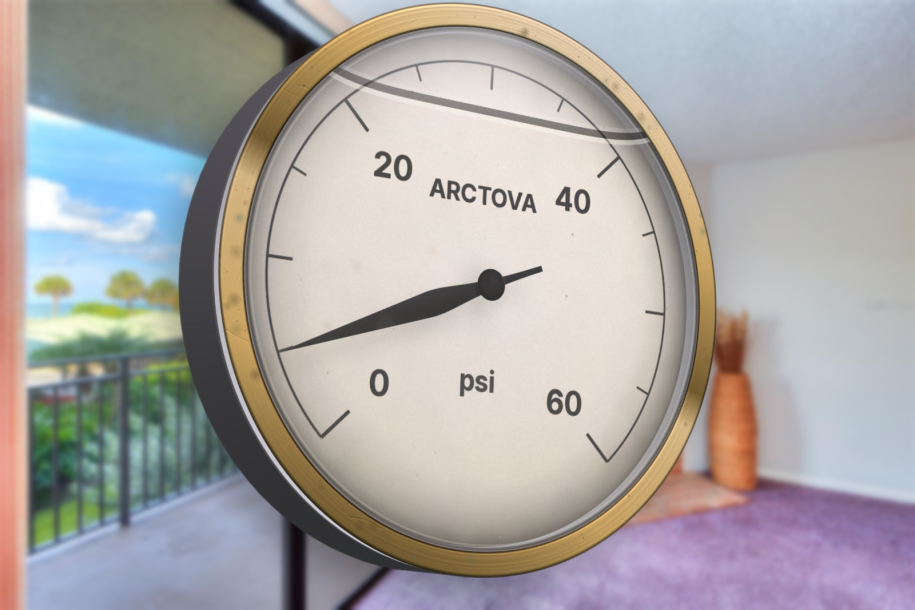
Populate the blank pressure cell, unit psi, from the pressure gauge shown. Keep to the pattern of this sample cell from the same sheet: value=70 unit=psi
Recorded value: value=5 unit=psi
